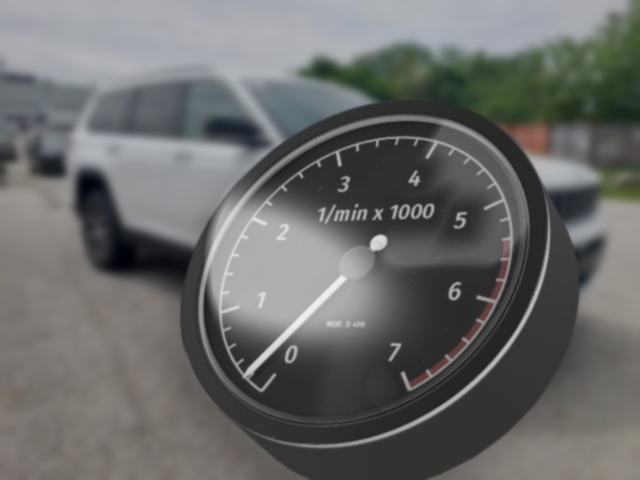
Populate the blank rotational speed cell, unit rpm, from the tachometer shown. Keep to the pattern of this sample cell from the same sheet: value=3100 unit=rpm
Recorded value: value=200 unit=rpm
